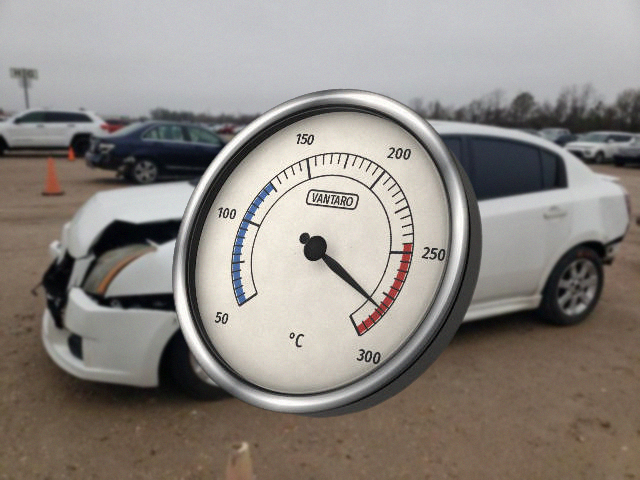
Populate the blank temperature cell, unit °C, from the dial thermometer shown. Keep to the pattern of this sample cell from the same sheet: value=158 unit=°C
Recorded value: value=282.5 unit=°C
